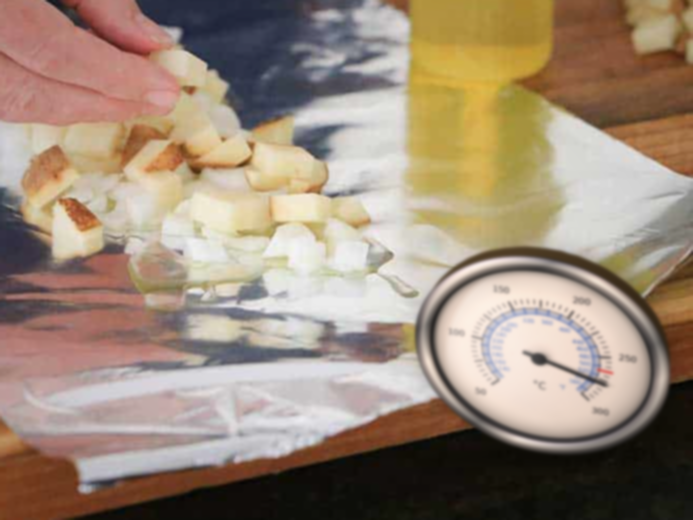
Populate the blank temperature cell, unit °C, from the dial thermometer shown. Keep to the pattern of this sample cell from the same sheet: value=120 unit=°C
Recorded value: value=275 unit=°C
